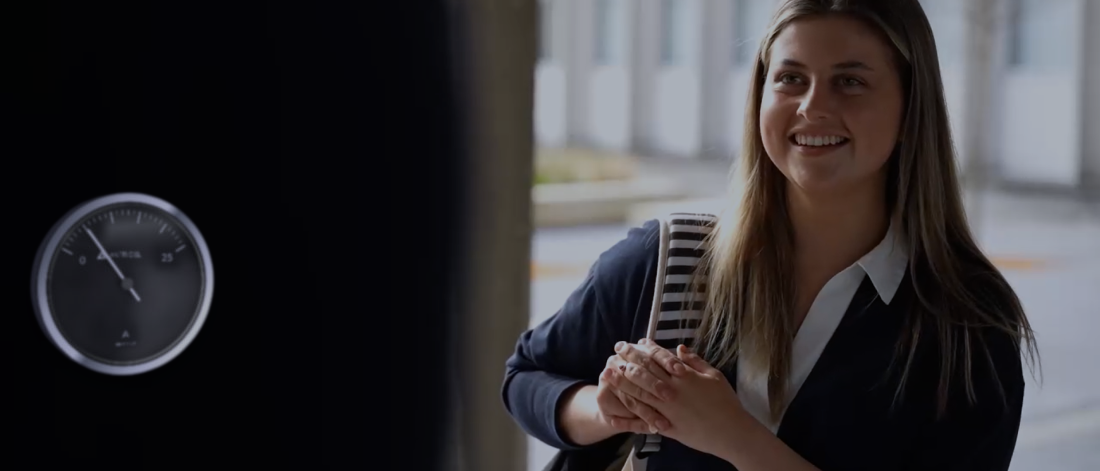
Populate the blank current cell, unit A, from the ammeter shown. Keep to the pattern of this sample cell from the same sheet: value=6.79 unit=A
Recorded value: value=5 unit=A
